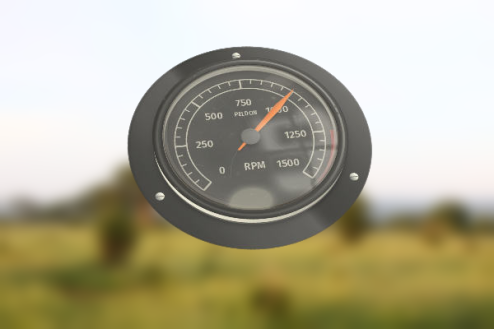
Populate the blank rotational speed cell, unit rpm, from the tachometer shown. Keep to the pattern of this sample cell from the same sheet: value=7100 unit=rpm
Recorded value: value=1000 unit=rpm
